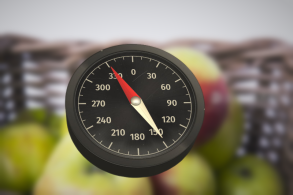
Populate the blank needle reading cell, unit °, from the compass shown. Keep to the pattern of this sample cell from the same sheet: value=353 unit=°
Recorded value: value=330 unit=°
